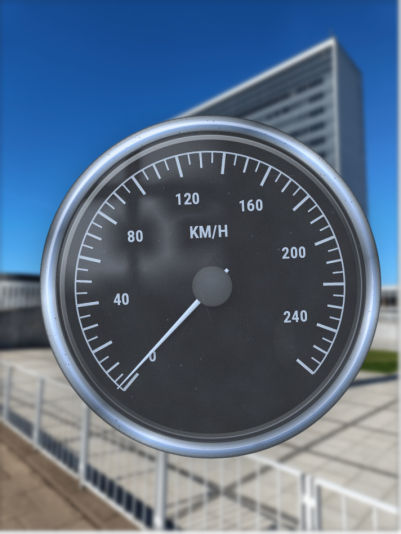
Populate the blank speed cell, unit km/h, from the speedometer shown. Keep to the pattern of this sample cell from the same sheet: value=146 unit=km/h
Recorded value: value=2.5 unit=km/h
